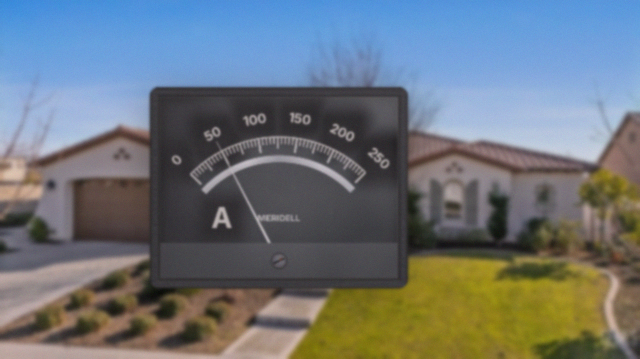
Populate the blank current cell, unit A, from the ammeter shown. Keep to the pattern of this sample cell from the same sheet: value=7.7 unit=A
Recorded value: value=50 unit=A
